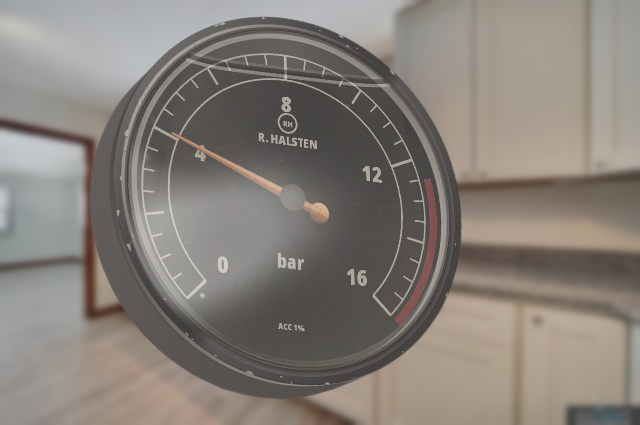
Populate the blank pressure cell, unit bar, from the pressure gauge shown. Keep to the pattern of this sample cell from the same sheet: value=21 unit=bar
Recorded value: value=4 unit=bar
